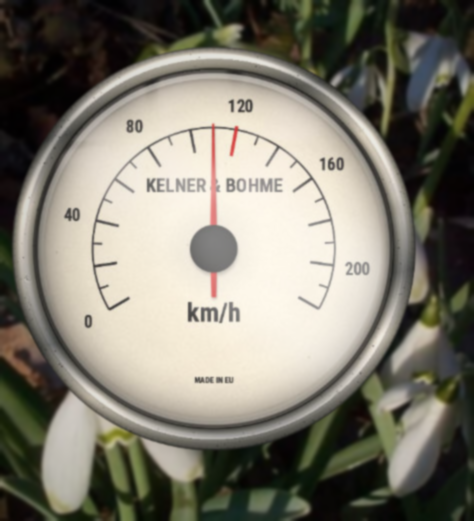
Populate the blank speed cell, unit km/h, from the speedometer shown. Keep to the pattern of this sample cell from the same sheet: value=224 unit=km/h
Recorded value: value=110 unit=km/h
